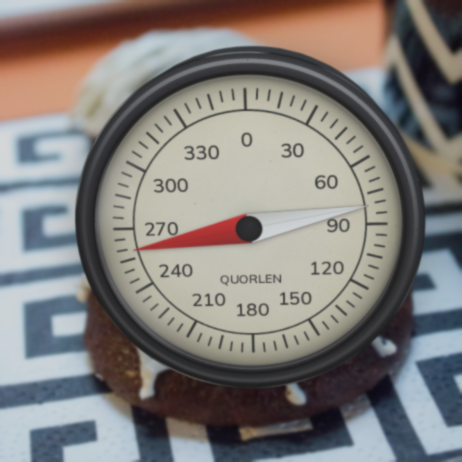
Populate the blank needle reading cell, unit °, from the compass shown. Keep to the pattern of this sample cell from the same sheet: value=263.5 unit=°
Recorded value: value=260 unit=°
